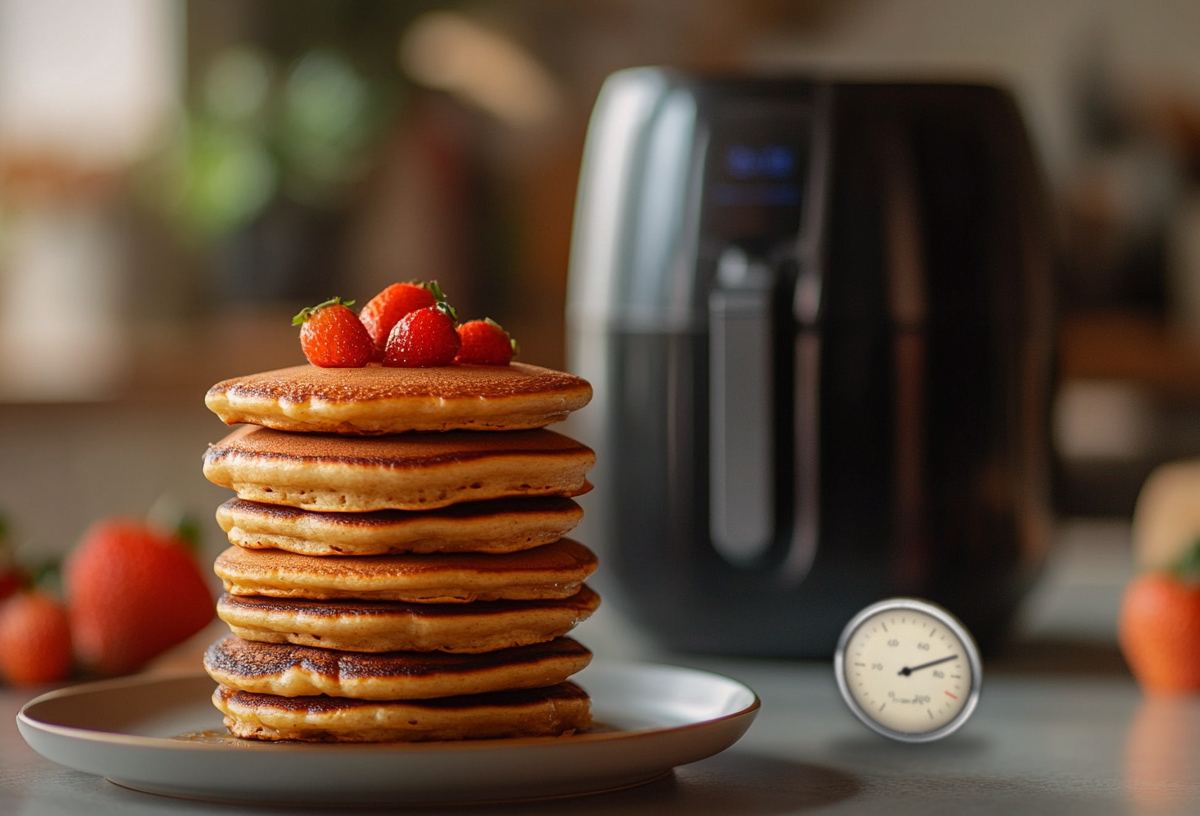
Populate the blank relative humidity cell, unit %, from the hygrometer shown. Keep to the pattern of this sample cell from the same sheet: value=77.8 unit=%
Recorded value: value=72 unit=%
